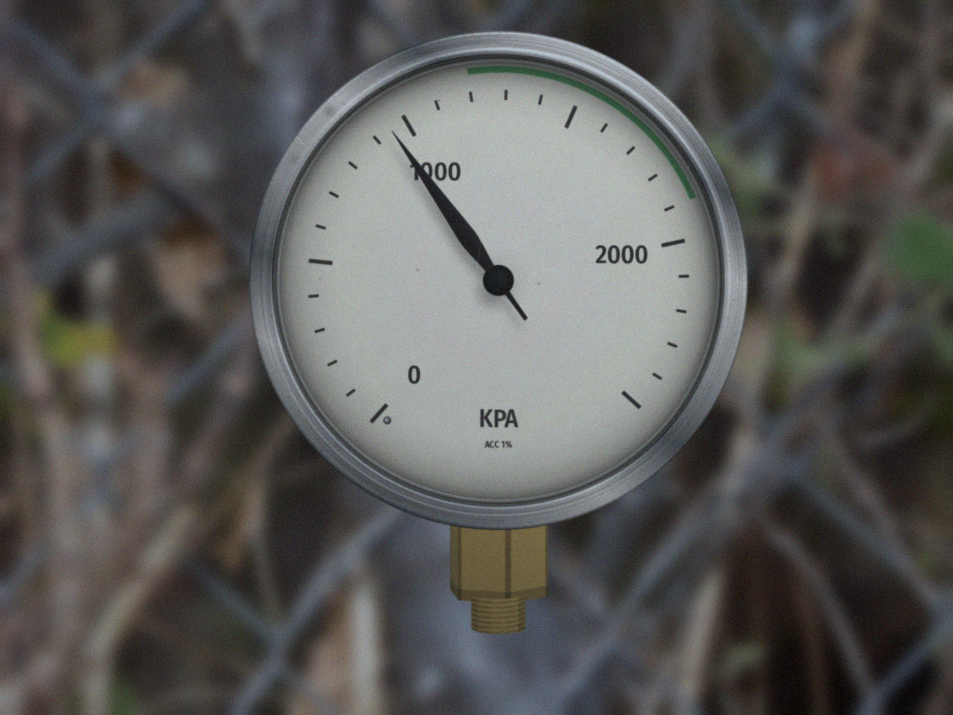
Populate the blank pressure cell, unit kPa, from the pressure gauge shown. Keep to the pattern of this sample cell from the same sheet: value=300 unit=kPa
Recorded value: value=950 unit=kPa
